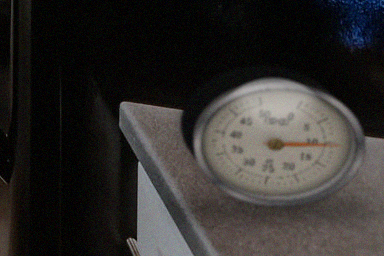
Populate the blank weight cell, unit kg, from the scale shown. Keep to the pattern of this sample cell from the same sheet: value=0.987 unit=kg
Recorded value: value=10 unit=kg
